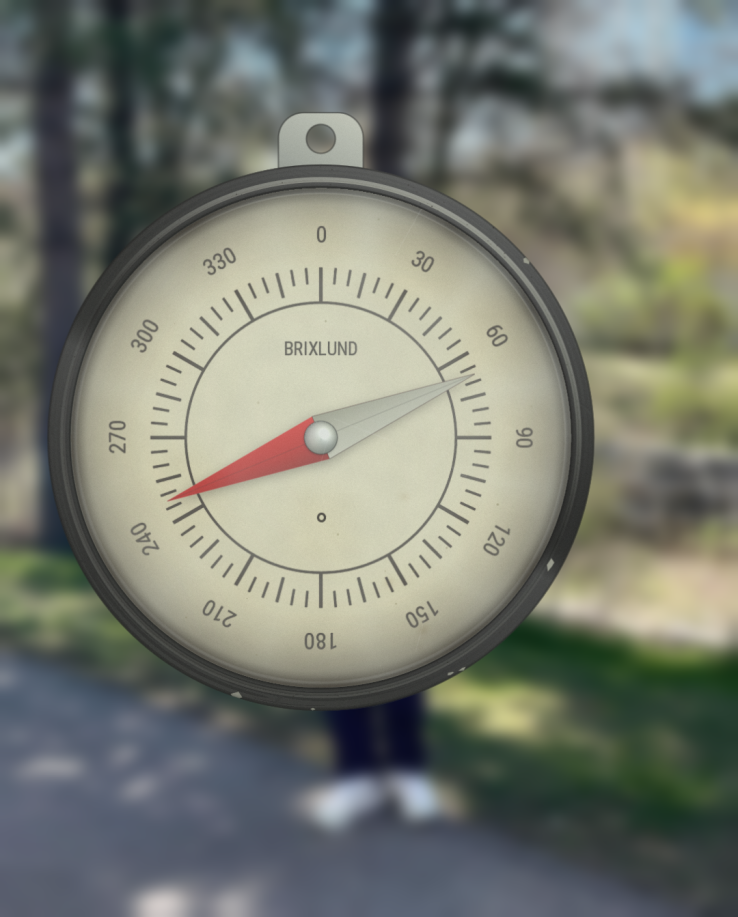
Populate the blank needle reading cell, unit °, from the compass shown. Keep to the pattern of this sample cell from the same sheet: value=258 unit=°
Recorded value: value=247.5 unit=°
